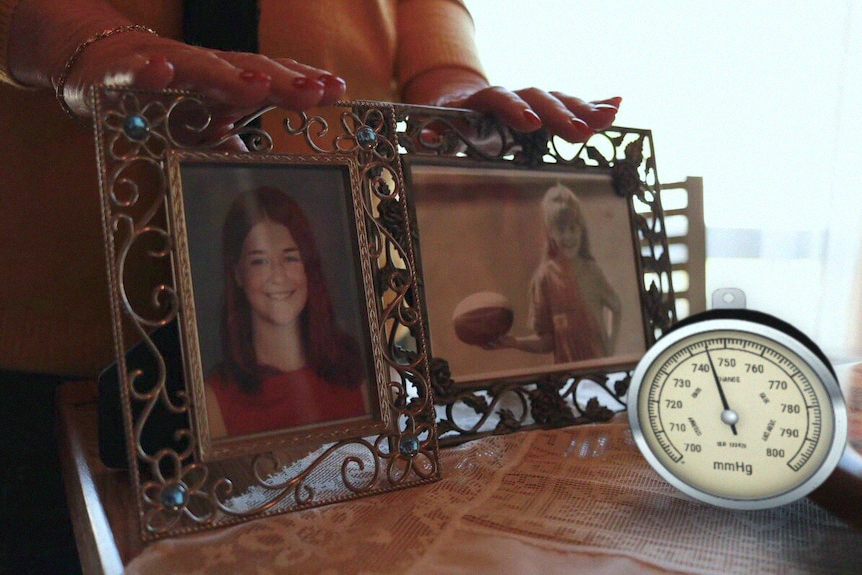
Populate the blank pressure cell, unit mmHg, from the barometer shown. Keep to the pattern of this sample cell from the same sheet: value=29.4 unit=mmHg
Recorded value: value=745 unit=mmHg
